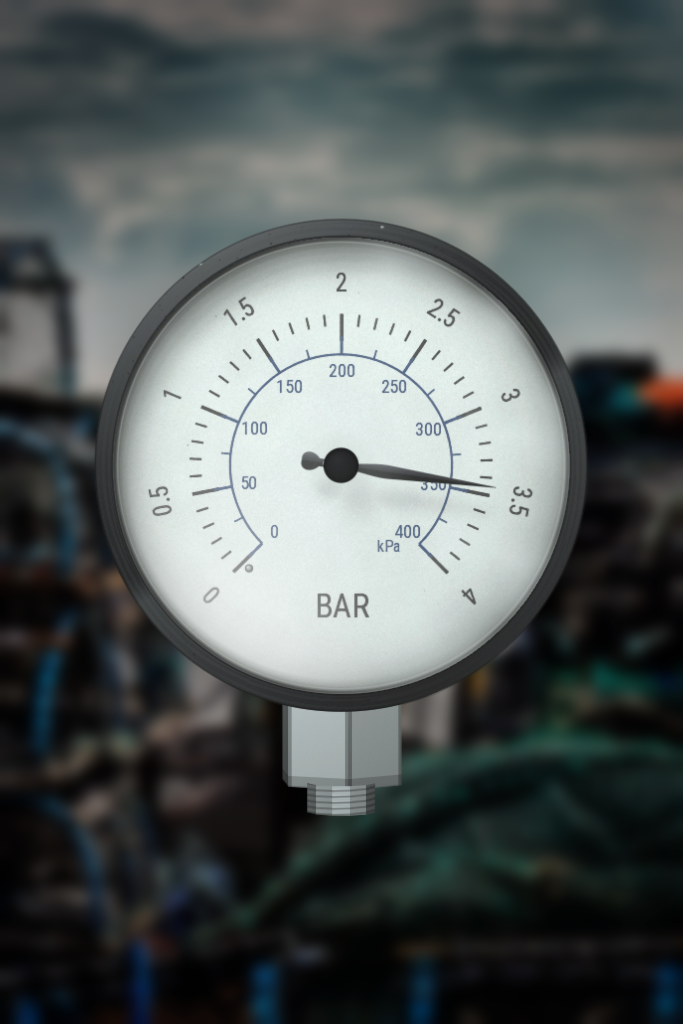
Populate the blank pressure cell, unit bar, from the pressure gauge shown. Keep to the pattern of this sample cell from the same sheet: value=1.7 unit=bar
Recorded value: value=3.45 unit=bar
